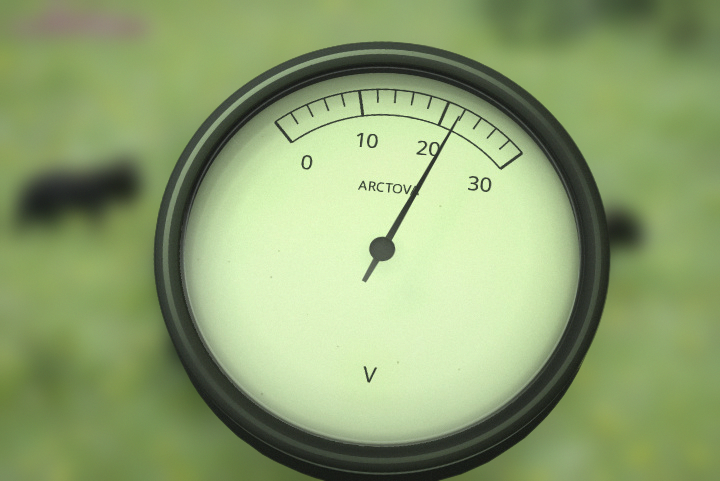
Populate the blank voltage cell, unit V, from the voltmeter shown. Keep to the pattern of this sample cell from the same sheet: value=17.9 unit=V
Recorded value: value=22 unit=V
